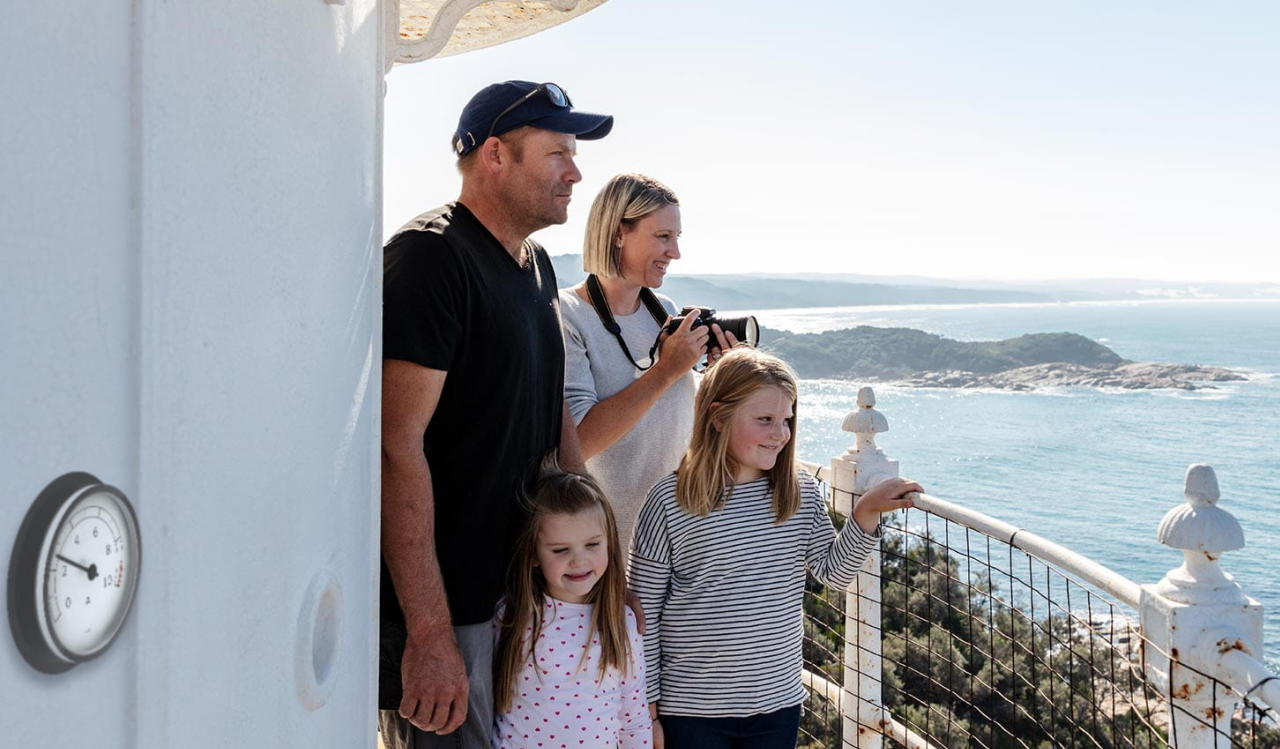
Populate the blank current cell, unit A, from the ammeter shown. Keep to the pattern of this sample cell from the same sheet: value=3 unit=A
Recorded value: value=2.5 unit=A
